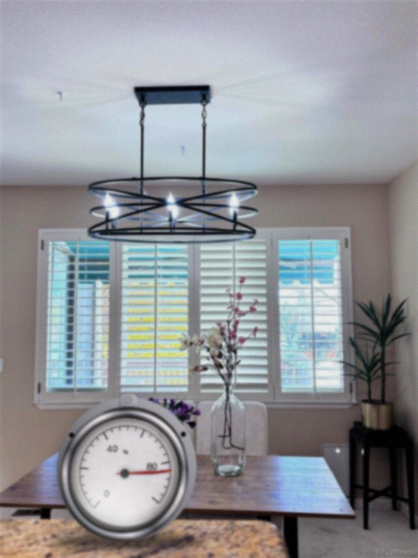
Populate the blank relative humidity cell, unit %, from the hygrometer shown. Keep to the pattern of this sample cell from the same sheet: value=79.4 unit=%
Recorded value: value=84 unit=%
